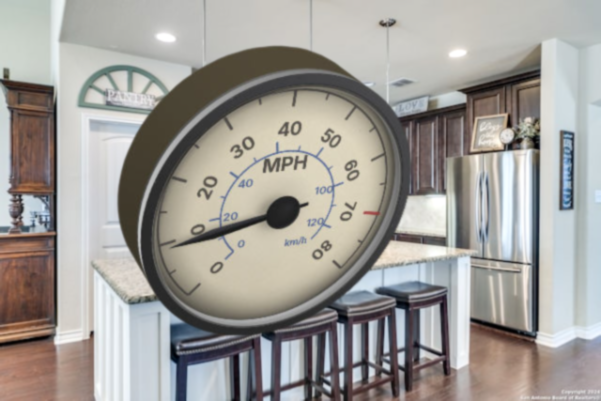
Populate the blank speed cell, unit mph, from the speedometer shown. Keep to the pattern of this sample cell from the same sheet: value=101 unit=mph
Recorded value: value=10 unit=mph
